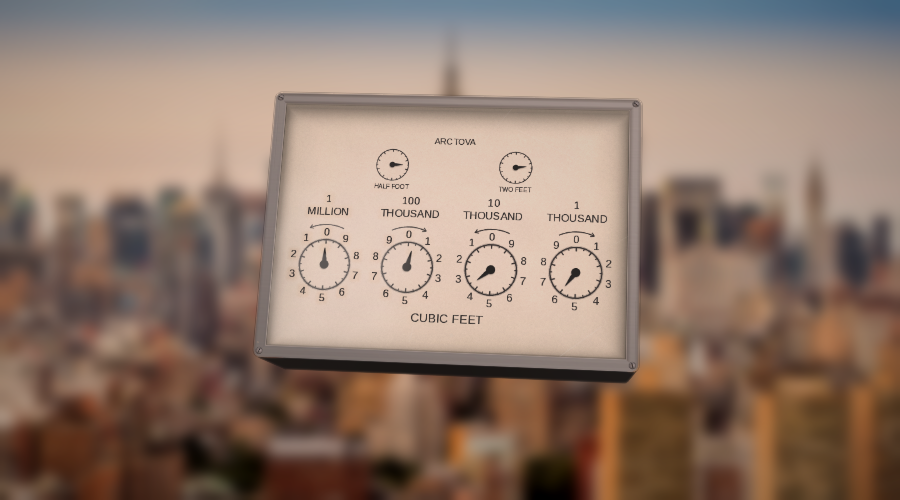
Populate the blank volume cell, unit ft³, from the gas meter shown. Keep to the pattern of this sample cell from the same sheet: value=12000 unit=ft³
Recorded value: value=3600 unit=ft³
